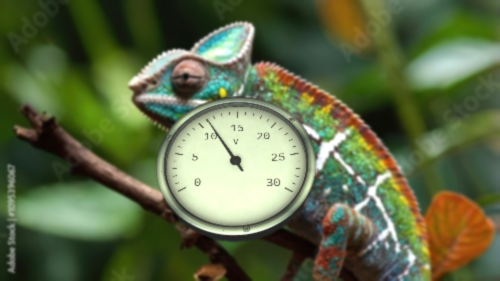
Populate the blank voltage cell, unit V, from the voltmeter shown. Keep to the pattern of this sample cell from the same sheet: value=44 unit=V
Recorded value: value=11 unit=V
